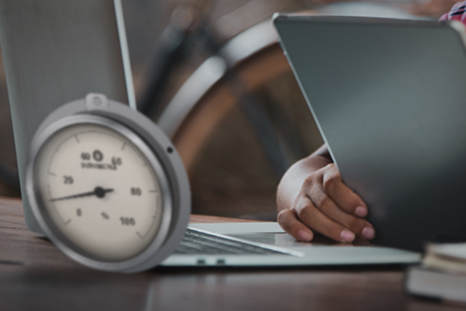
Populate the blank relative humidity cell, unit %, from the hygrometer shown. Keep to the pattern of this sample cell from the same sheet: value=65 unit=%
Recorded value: value=10 unit=%
